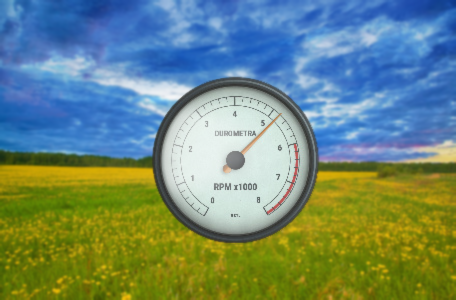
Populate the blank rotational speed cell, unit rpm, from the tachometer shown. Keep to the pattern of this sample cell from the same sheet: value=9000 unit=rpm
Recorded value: value=5200 unit=rpm
